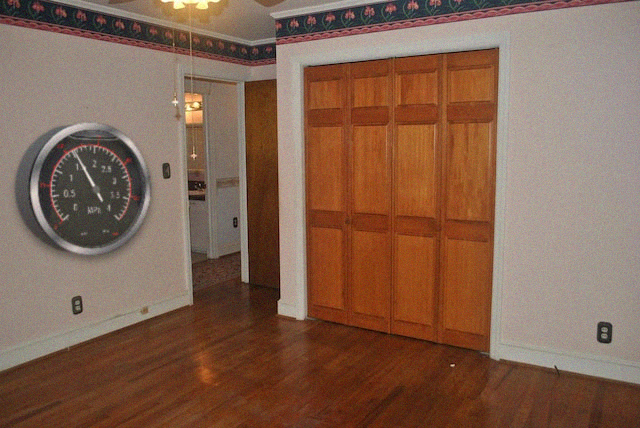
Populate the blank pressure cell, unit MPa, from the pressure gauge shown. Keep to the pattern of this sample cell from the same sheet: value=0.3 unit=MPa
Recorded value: value=1.5 unit=MPa
